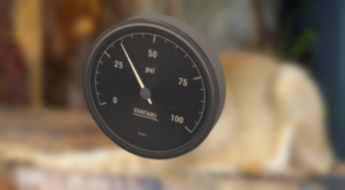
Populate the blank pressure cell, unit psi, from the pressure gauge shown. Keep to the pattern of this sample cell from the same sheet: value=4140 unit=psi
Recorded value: value=35 unit=psi
